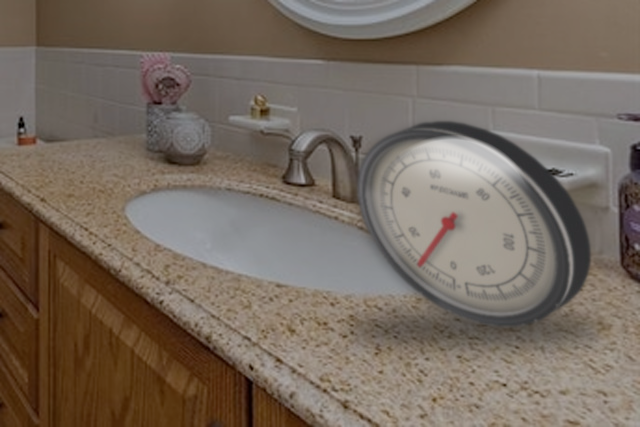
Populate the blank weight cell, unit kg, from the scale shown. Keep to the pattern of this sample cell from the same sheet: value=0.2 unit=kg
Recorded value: value=10 unit=kg
